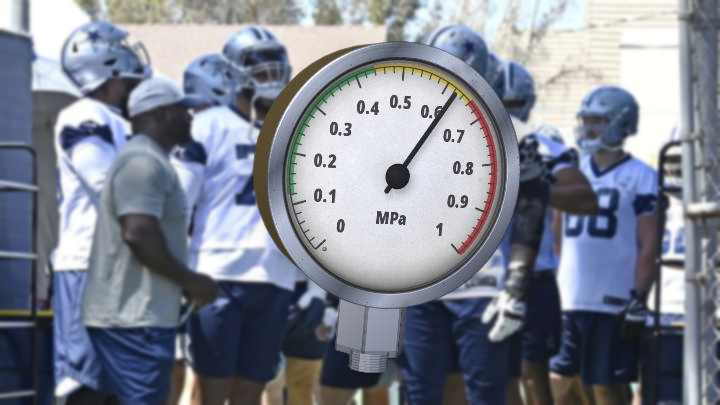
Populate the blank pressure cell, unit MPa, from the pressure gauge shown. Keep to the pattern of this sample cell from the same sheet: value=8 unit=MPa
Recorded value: value=0.62 unit=MPa
